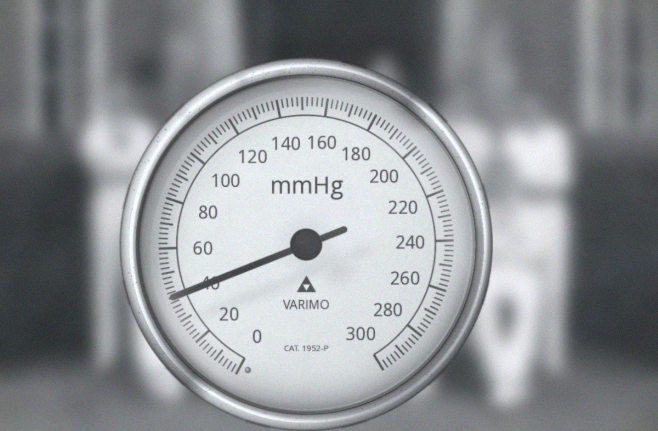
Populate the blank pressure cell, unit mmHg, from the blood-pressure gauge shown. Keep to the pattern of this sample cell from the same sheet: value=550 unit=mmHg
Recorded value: value=40 unit=mmHg
